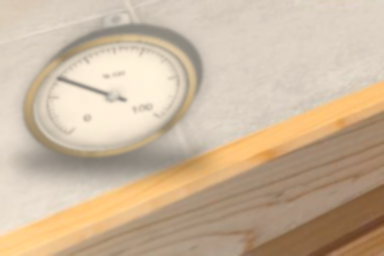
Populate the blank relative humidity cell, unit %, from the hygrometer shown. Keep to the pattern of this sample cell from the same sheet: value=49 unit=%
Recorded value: value=30 unit=%
